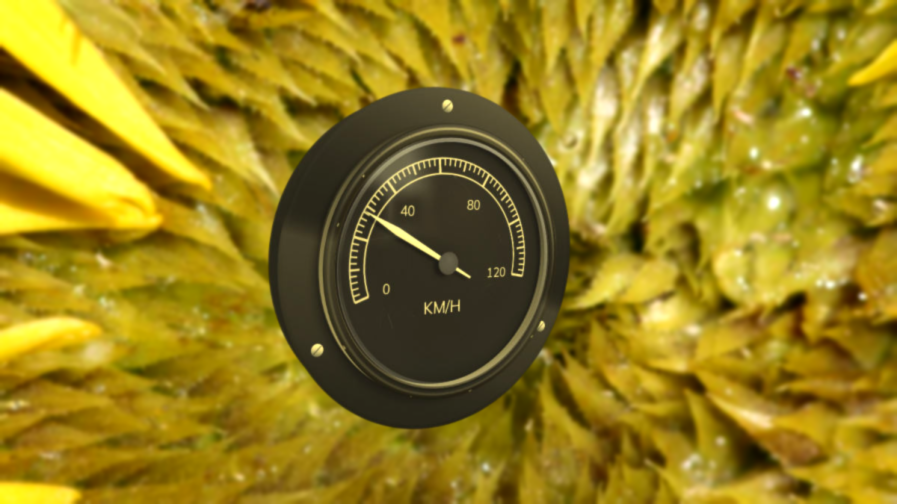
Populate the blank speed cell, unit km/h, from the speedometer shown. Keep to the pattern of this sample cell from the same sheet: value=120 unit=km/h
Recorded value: value=28 unit=km/h
